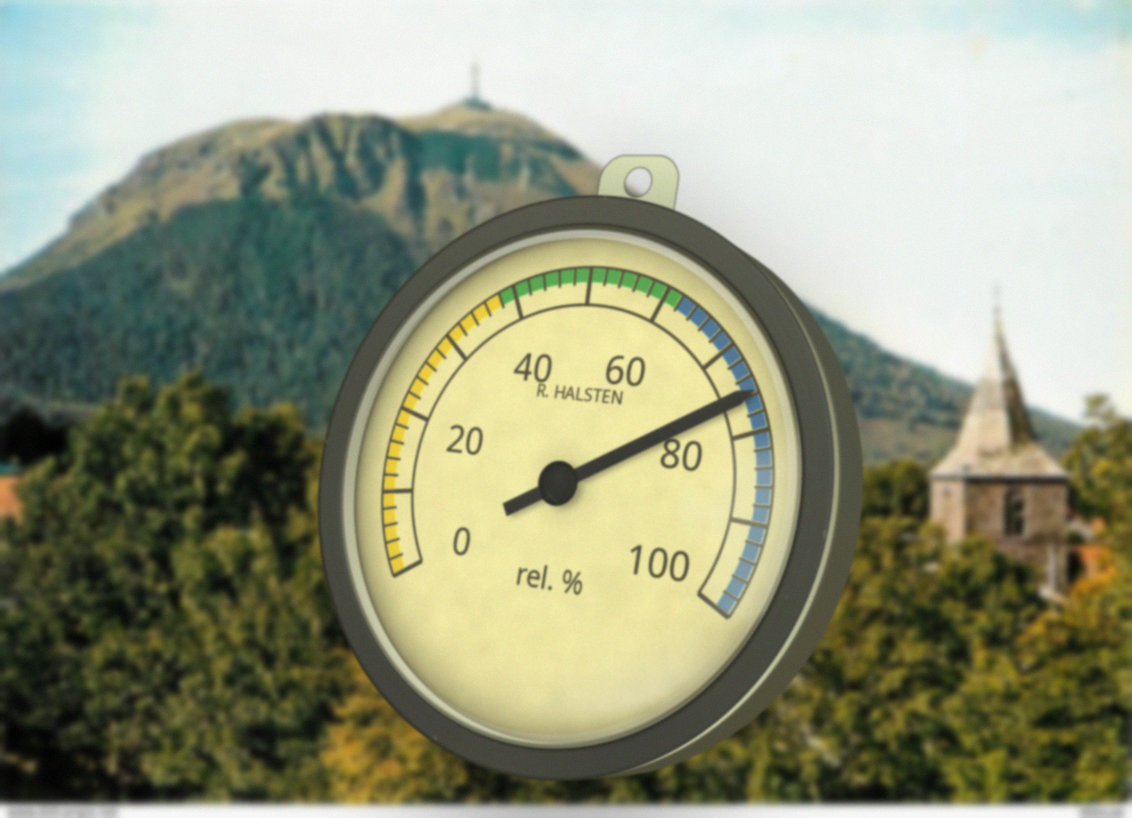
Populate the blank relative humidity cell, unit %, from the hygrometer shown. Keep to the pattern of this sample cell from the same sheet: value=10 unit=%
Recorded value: value=76 unit=%
